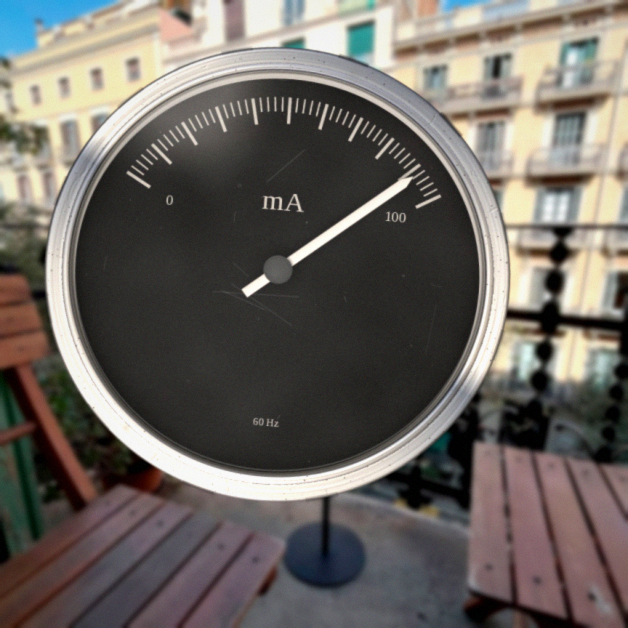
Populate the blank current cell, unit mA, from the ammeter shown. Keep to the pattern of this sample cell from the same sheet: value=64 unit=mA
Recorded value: value=92 unit=mA
